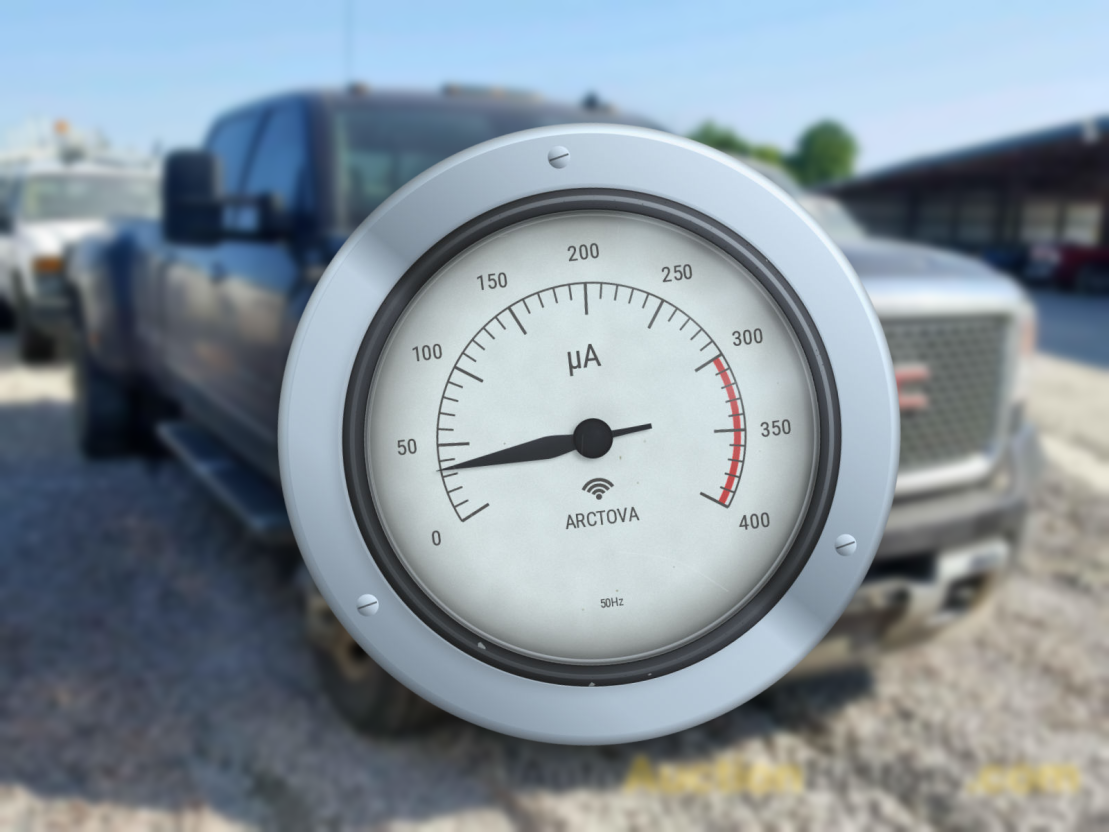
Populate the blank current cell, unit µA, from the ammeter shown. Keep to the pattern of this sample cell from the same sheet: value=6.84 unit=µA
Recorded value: value=35 unit=µA
